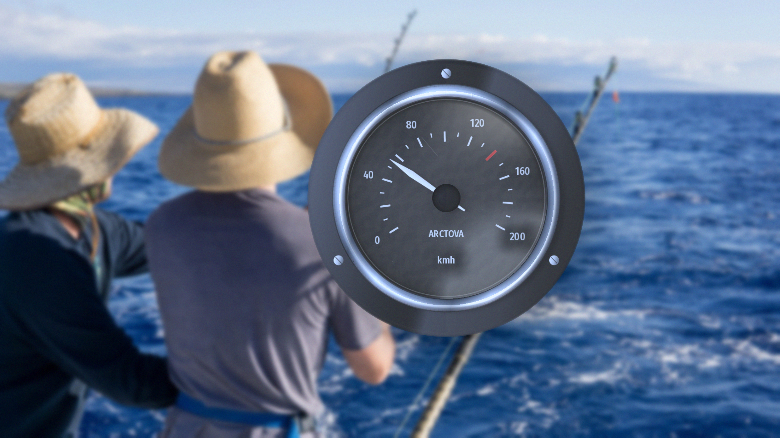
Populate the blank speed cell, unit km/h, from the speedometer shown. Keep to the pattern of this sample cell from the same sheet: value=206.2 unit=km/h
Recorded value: value=55 unit=km/h
